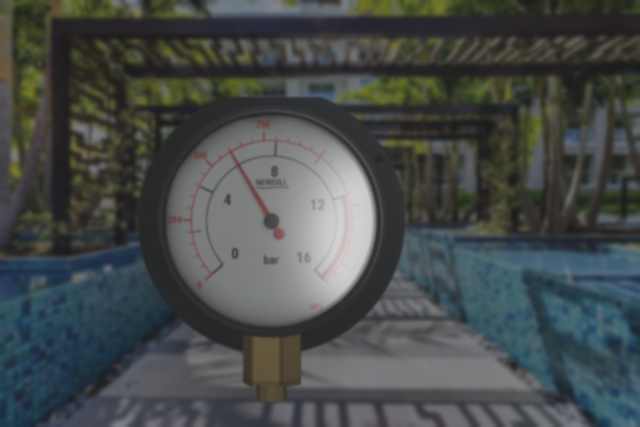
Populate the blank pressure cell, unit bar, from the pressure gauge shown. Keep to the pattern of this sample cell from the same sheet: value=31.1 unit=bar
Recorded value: value=6 unit=bar
